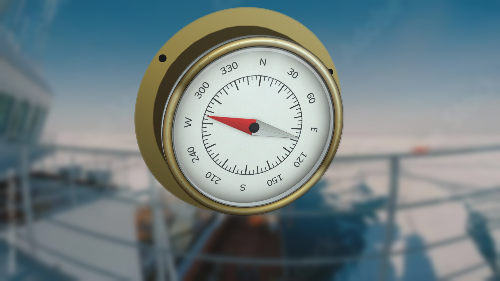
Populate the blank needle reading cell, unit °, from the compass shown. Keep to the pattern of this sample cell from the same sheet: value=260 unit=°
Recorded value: value=280 unit=°
